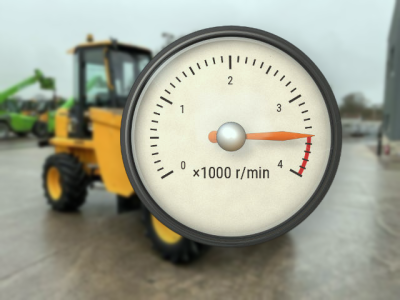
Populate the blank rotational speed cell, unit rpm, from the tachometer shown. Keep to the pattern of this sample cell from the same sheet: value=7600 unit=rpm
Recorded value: value=3500 unit=rpm
